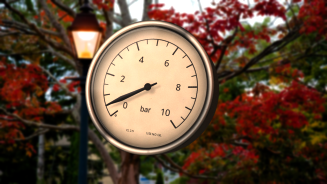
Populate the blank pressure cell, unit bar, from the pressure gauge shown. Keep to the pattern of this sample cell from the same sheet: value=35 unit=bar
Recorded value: value=0.5 unit=bar
